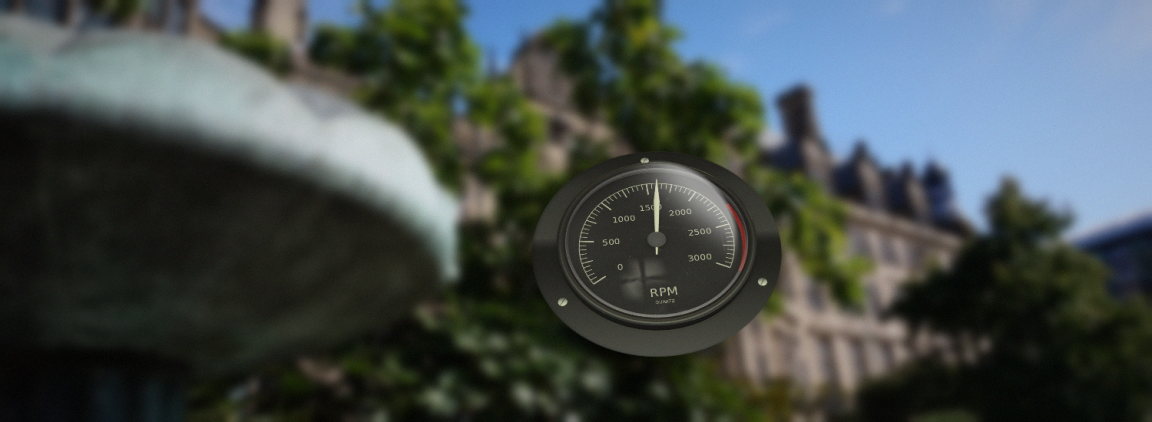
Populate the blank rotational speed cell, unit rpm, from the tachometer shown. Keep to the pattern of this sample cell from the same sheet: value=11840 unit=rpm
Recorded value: value=1600 unit=rpm
